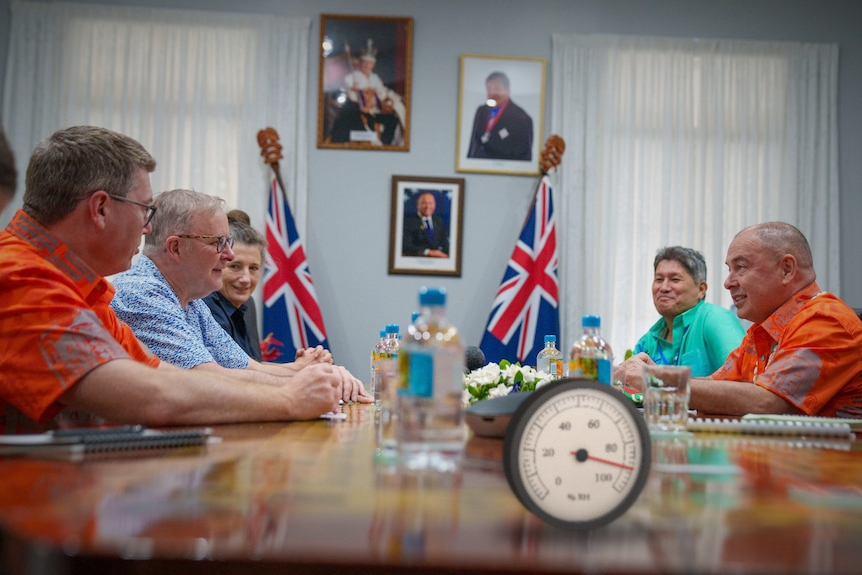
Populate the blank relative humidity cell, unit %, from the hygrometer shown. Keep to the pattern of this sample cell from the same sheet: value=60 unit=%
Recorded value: value=90 unit=%
